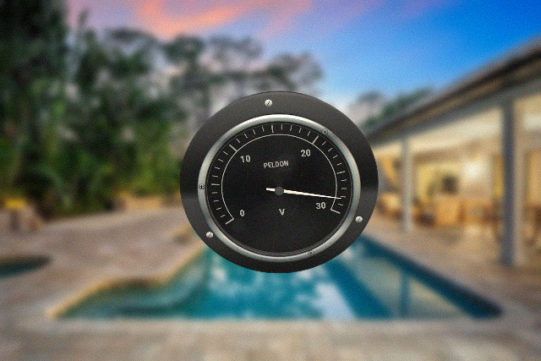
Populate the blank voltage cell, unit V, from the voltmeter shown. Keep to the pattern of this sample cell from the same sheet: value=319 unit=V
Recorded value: value=28 unit=V
